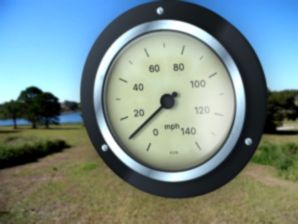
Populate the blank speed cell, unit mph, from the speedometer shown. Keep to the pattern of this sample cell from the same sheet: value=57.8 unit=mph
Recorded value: value=10 unit=mph
